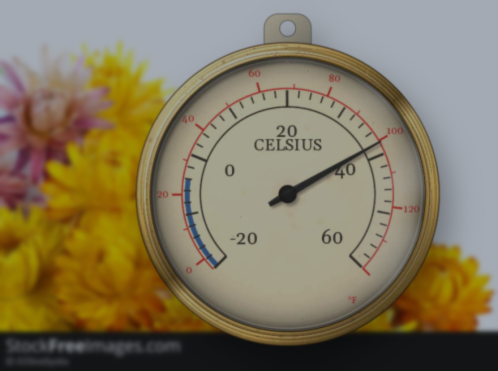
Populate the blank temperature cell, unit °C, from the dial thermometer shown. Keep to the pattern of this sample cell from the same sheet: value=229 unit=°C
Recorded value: value=38 unit=°C
